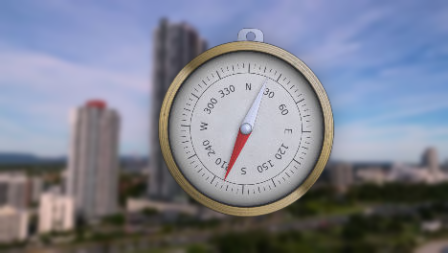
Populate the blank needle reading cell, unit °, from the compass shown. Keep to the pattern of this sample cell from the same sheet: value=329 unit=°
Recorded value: value=200 unit=°
